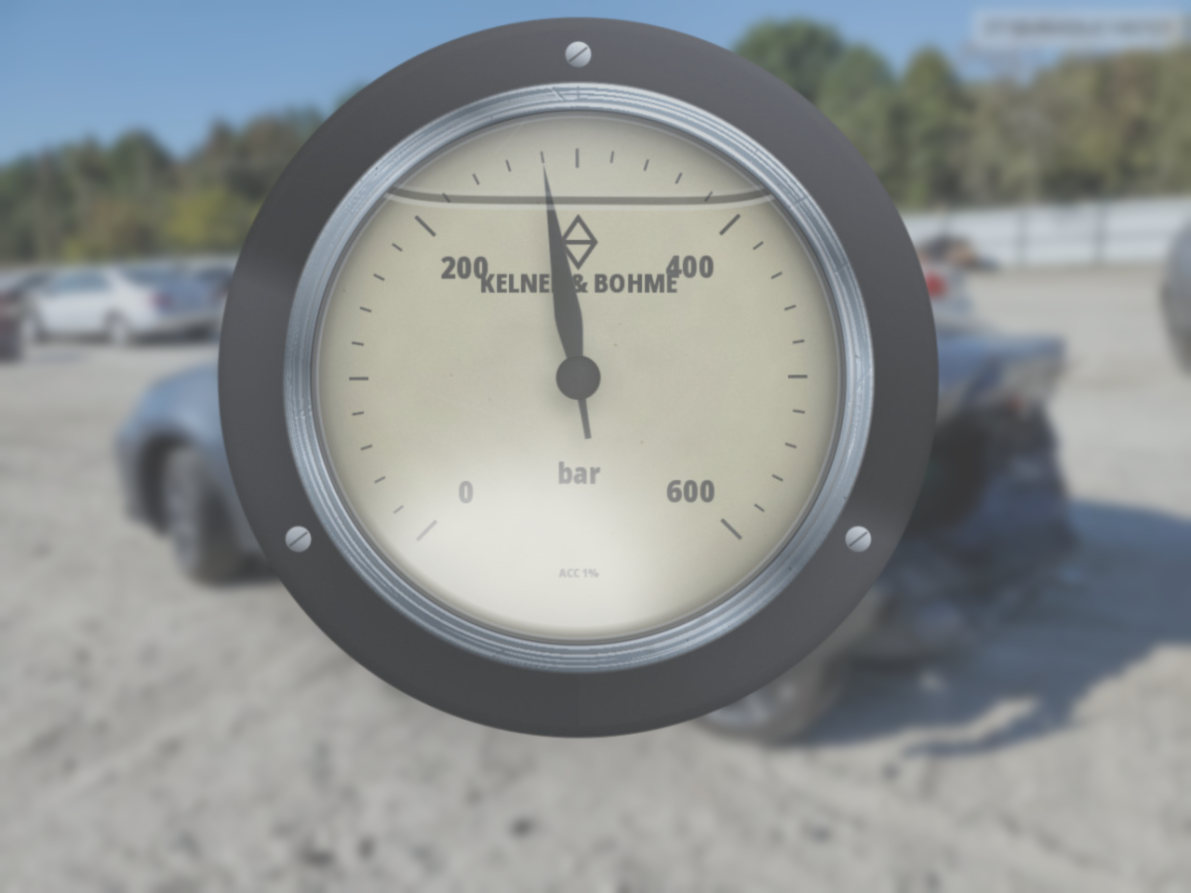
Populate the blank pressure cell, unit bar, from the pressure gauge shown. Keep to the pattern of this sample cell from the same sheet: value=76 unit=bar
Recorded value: value=280 unit=bar
